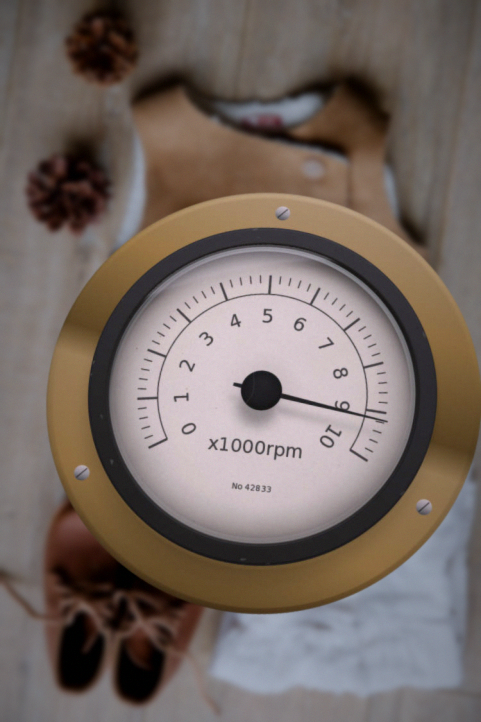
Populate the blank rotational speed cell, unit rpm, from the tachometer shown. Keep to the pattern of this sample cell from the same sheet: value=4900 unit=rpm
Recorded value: value=9200 unit=rpm
